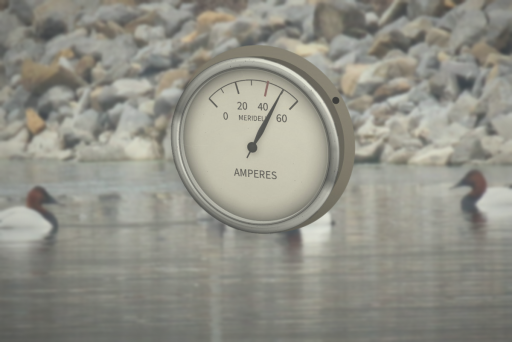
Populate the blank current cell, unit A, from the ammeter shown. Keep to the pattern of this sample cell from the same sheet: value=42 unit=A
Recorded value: value=50 unit=A
